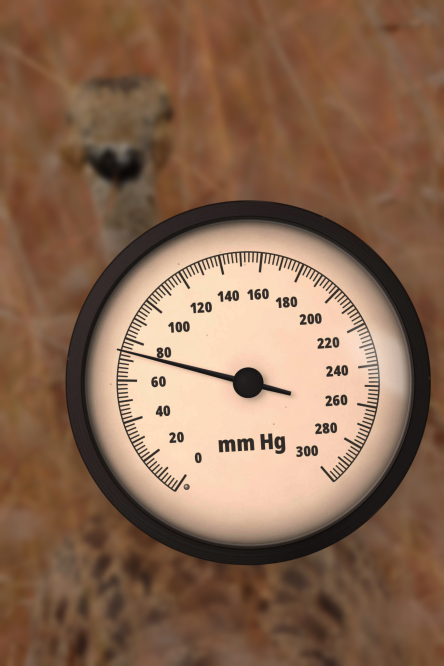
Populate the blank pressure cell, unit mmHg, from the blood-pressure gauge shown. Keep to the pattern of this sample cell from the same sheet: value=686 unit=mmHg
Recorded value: value=74 unit=mmHg
